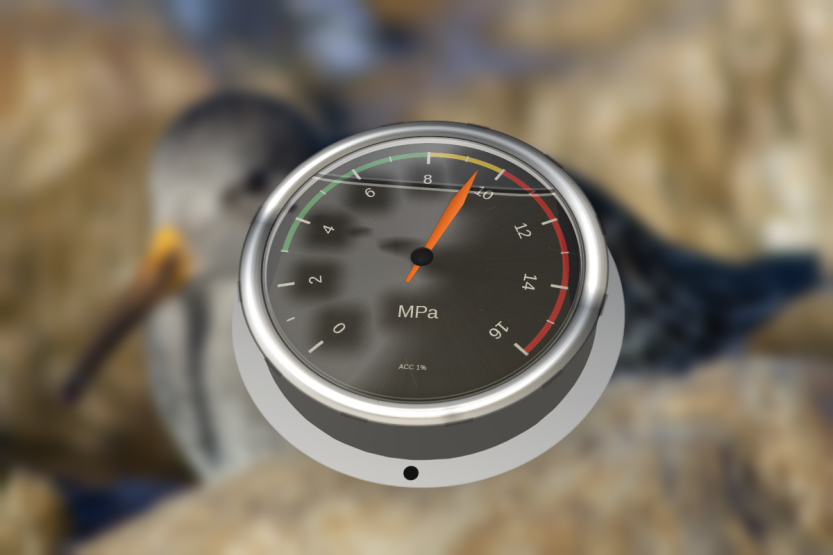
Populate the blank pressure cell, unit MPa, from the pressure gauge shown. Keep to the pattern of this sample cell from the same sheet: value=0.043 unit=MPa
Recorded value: value=9.5 unit=MPa
